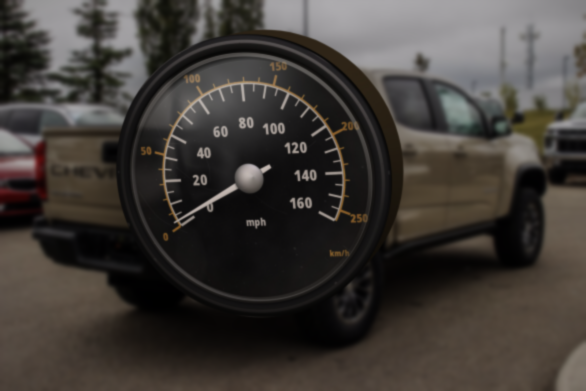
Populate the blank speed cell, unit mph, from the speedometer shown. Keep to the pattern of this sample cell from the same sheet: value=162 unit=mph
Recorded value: value=2.5 unit=mph
